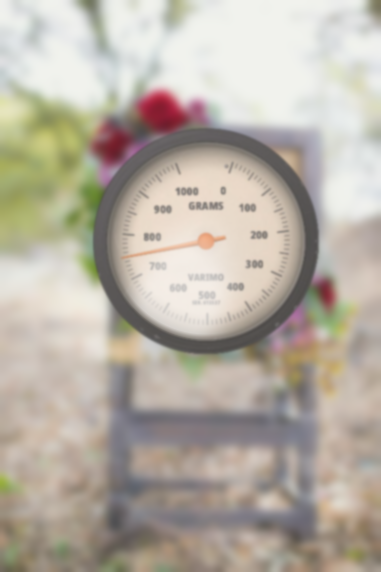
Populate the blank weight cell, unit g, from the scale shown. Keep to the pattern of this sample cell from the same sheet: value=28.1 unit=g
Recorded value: value=750 unit=g
